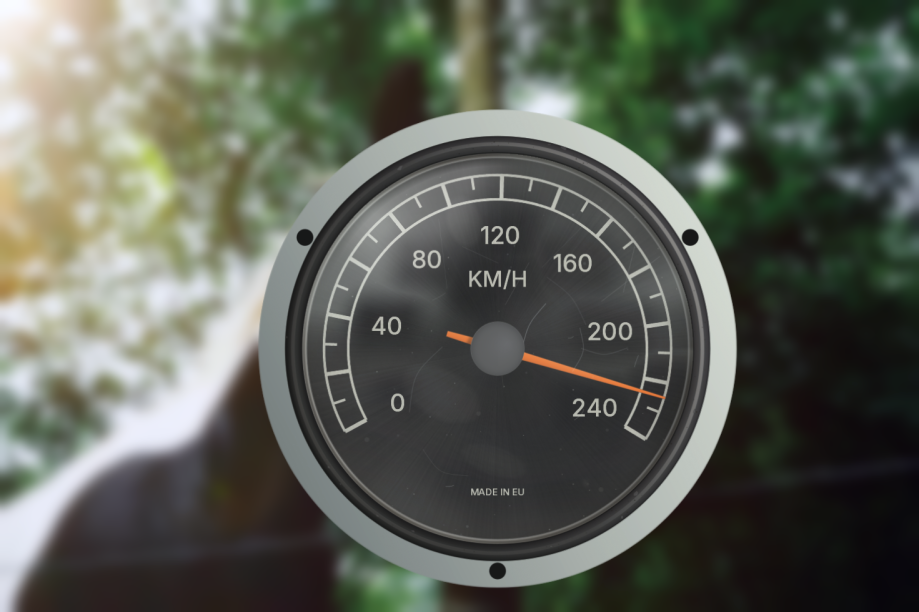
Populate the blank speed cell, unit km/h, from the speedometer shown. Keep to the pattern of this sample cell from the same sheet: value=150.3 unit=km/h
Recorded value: value=225 unit=km/h
